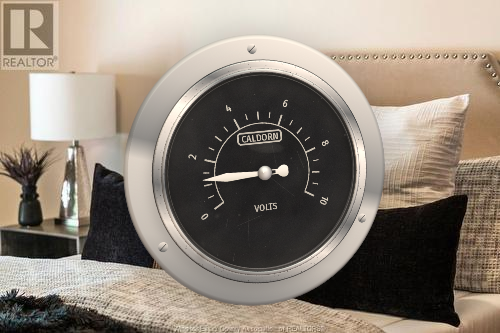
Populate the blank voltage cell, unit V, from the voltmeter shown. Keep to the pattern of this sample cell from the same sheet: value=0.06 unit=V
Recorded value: value=1.25 unit=V
